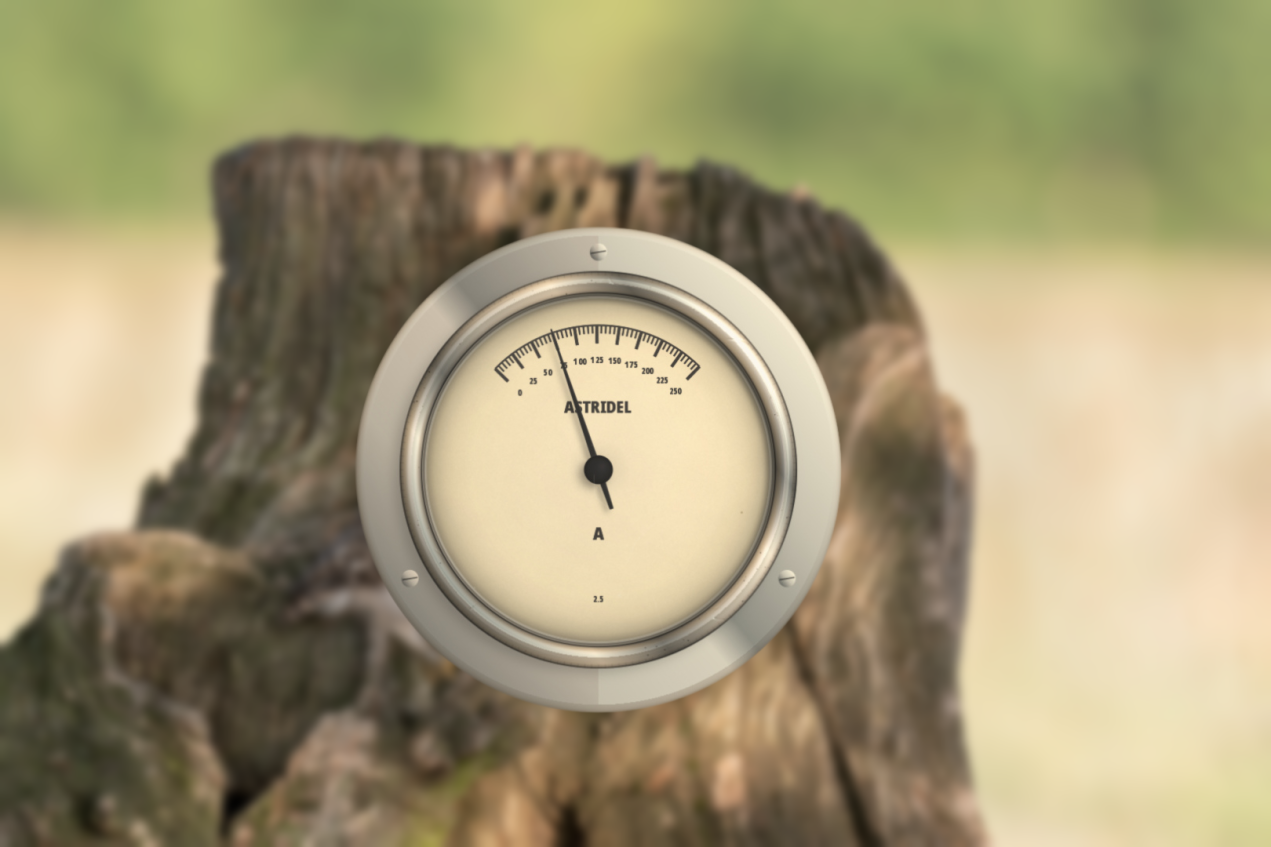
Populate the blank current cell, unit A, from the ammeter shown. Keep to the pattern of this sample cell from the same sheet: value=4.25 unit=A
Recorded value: value=75 unit=A
